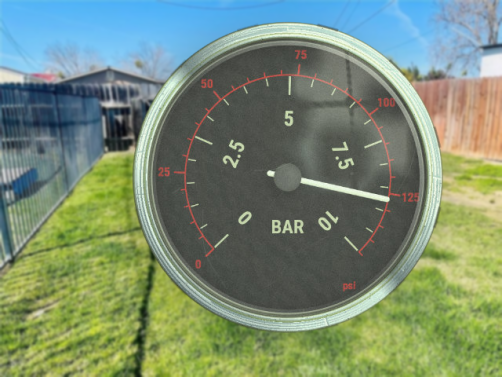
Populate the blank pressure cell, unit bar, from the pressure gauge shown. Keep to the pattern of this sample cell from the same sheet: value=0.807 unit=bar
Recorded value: value=8.75 unit=bar
